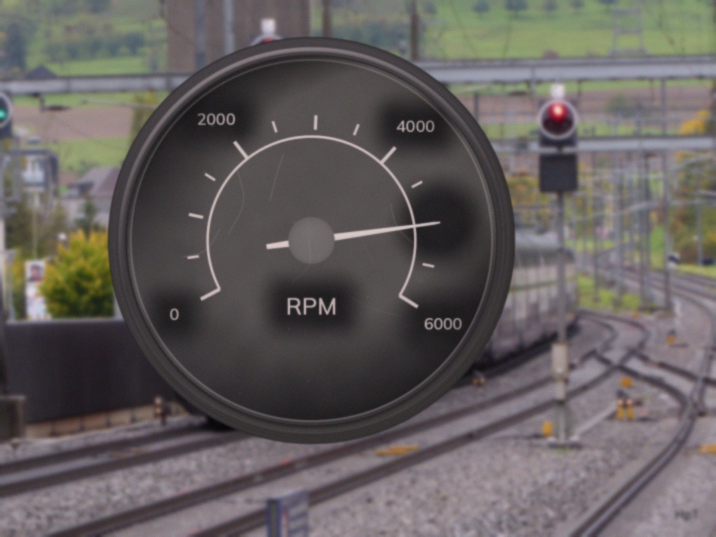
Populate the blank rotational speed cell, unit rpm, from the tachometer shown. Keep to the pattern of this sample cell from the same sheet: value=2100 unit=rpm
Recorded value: value=5000 unit=rpm
